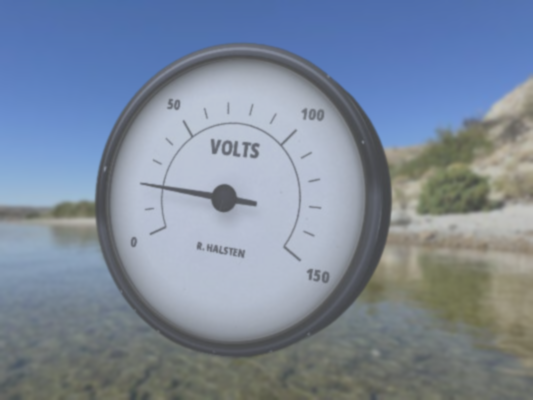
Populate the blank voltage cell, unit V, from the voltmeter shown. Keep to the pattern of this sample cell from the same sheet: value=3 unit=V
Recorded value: value=20 unit=V
